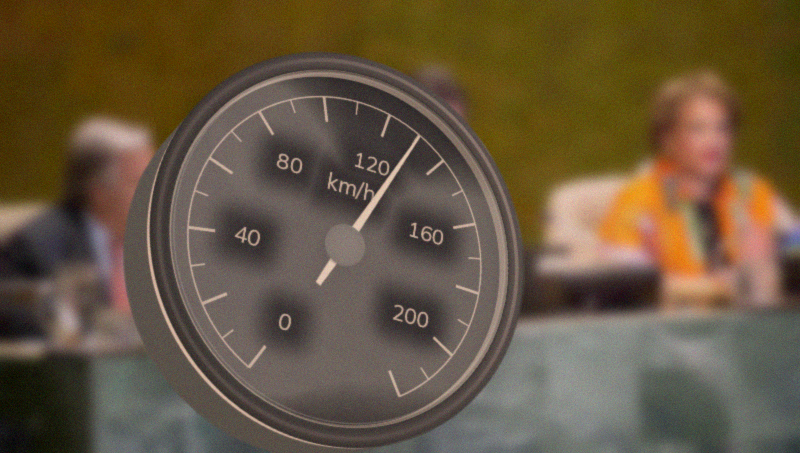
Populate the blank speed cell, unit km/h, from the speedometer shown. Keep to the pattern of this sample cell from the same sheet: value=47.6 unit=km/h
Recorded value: value=130 unit=km/h
